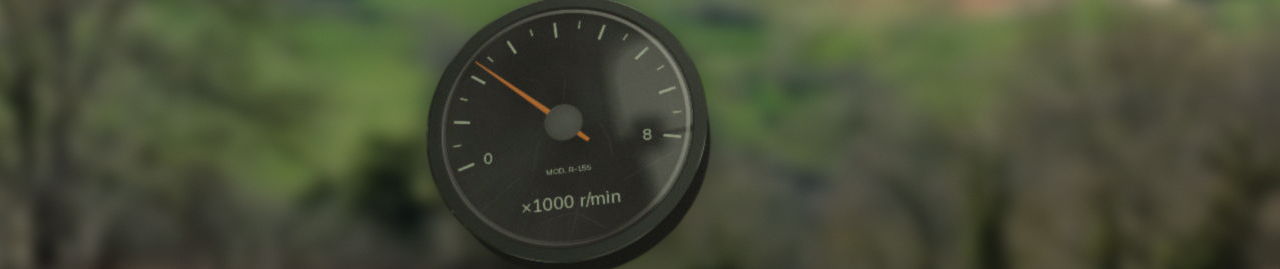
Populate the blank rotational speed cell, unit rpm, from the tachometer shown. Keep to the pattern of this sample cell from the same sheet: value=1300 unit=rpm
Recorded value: value=2250 unit=rpm
